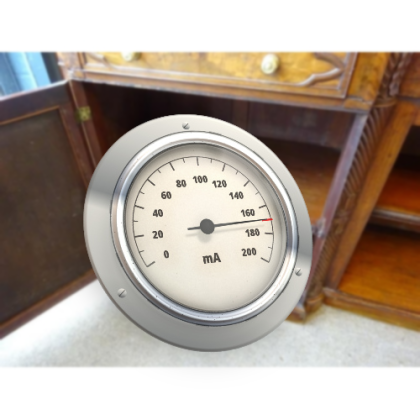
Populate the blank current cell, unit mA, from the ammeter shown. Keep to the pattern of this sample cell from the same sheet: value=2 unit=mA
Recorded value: value=170 unit=mA
